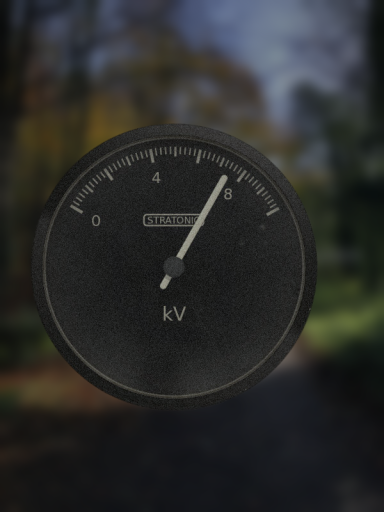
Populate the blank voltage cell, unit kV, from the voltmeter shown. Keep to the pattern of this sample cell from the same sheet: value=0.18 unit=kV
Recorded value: value=7.4 unit=kV
